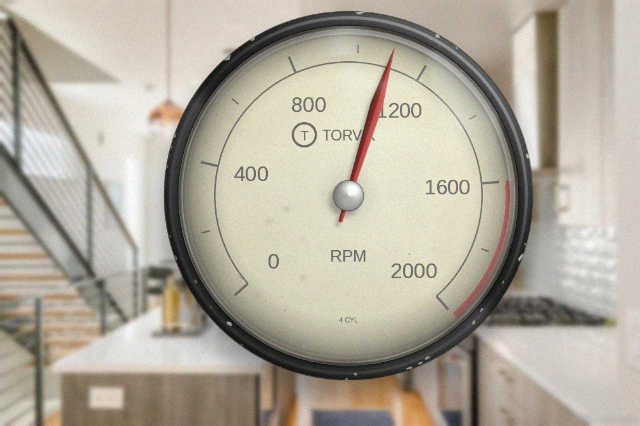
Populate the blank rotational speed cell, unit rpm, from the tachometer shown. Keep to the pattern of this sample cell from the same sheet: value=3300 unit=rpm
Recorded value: value=1100 unit=rpm
